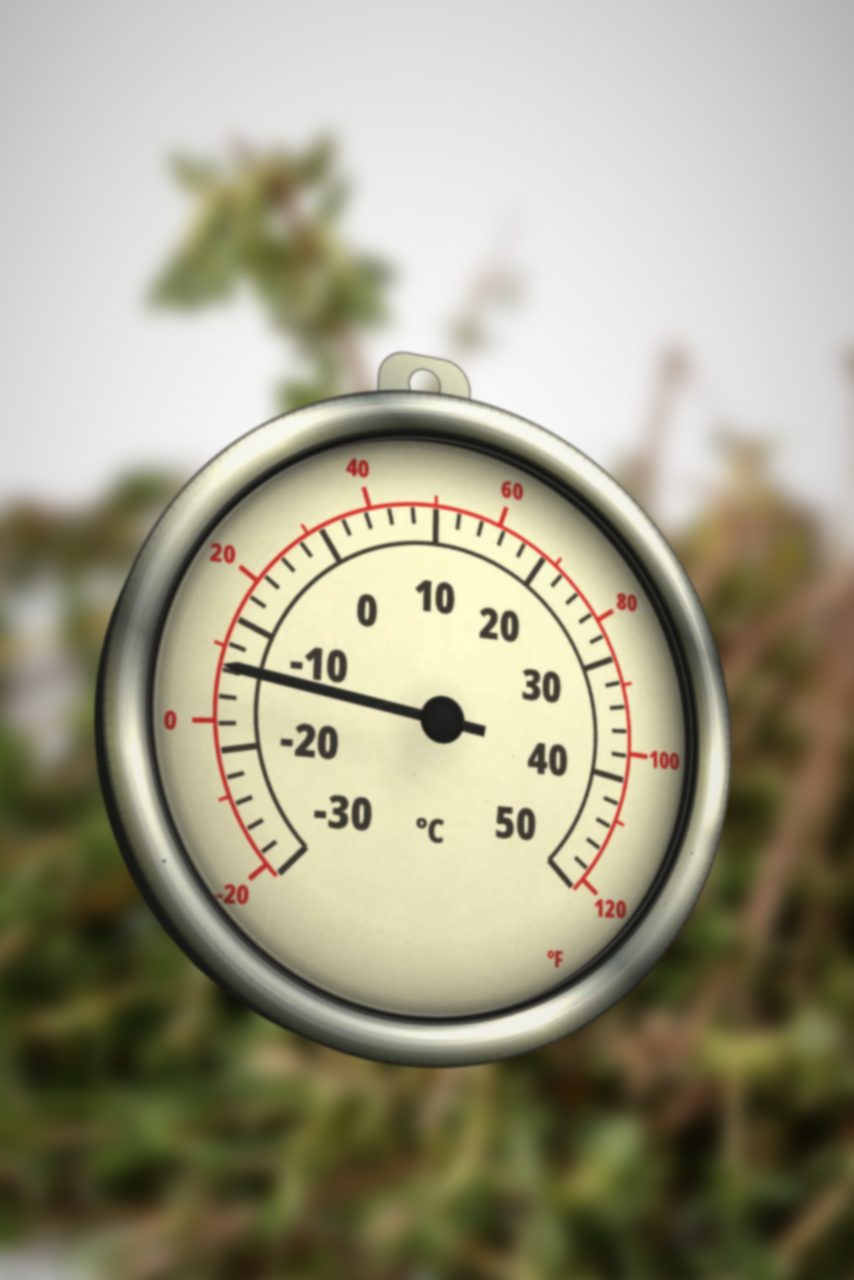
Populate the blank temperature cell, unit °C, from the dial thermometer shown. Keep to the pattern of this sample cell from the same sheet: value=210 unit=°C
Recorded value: value=-14 unit=°C
